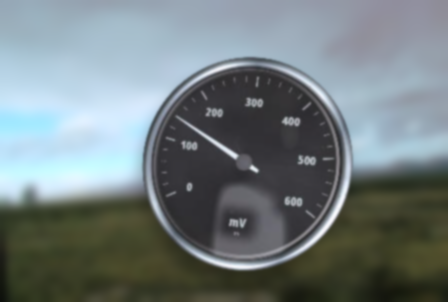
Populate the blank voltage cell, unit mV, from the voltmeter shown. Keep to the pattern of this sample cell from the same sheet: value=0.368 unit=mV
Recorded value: value=140 unit=mV
